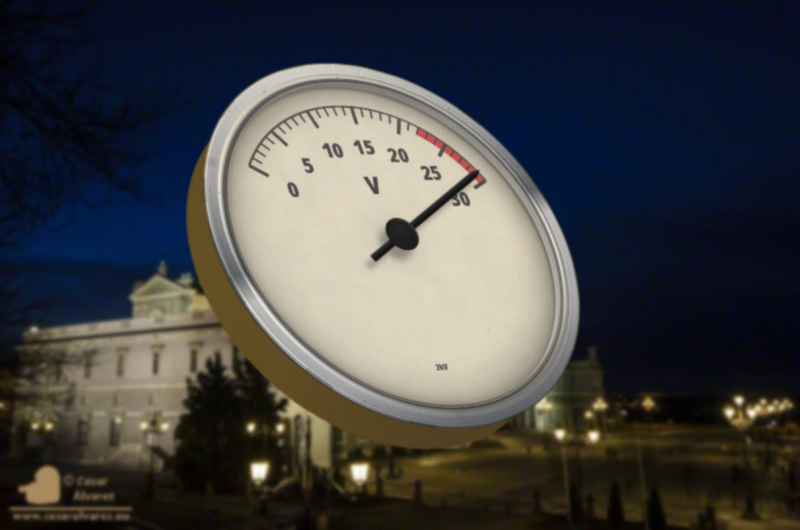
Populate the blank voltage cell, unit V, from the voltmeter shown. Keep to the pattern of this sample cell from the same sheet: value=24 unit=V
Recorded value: value=29 unit=V
